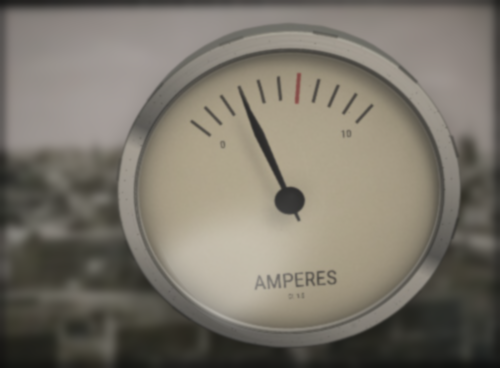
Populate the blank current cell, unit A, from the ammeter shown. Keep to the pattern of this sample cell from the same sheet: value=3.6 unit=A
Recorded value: value=3 unit=A
